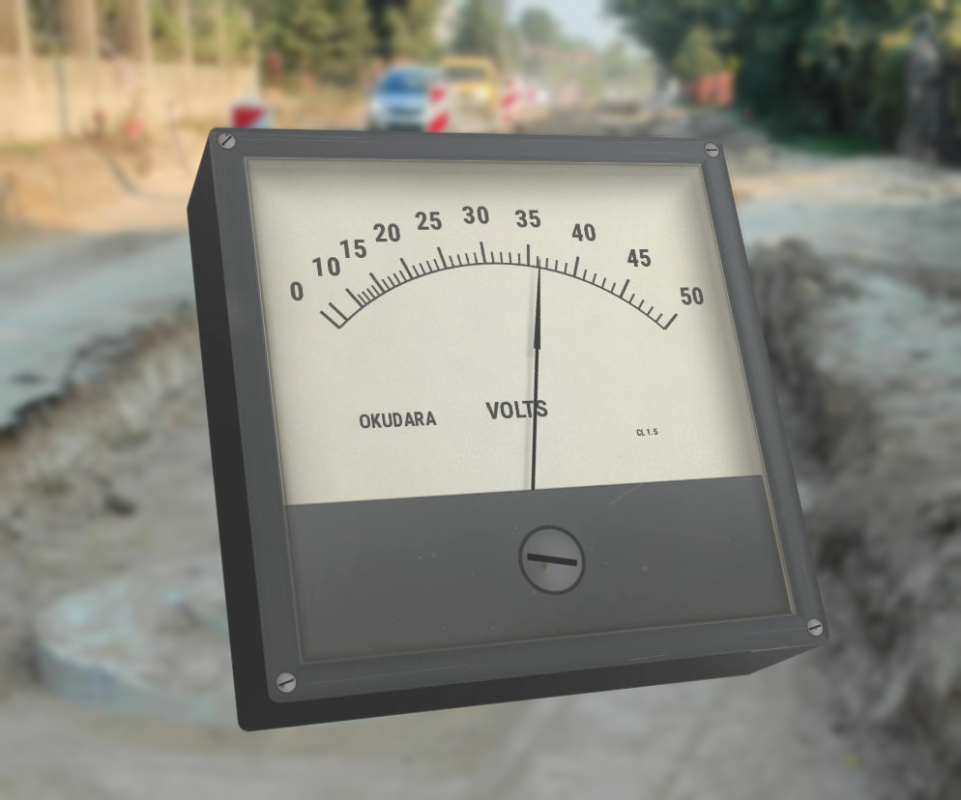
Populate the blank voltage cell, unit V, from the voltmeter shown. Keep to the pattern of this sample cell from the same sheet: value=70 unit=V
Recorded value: value=36 unit=V
